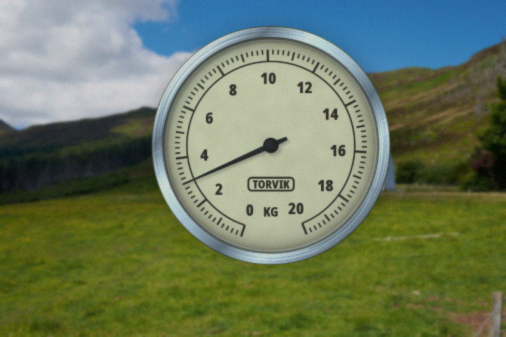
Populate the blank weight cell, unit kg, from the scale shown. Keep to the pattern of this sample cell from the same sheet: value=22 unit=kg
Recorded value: value=3 unit=kg
